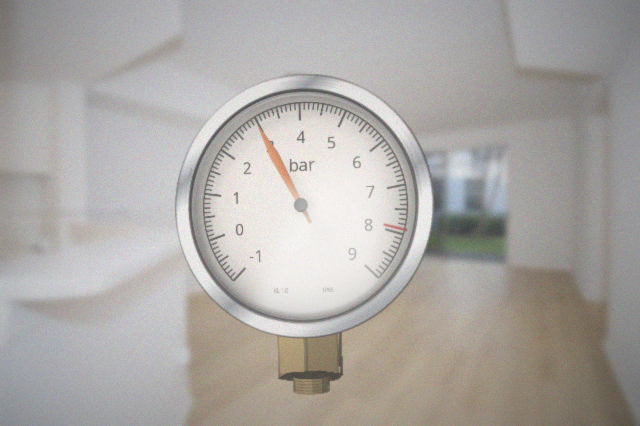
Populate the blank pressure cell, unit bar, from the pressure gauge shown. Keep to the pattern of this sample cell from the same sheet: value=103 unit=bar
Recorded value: value=3 unit=bar
